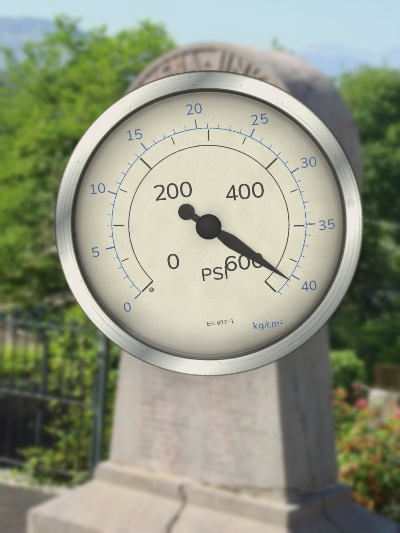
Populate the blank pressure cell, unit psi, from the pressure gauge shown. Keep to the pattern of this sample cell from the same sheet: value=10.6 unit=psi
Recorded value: value=575 unit=psi
